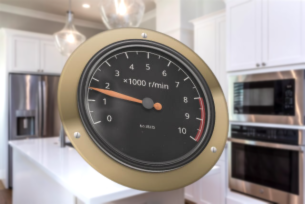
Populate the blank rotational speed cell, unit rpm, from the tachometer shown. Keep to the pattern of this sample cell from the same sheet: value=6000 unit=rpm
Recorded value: value=1500 unit=rpm
